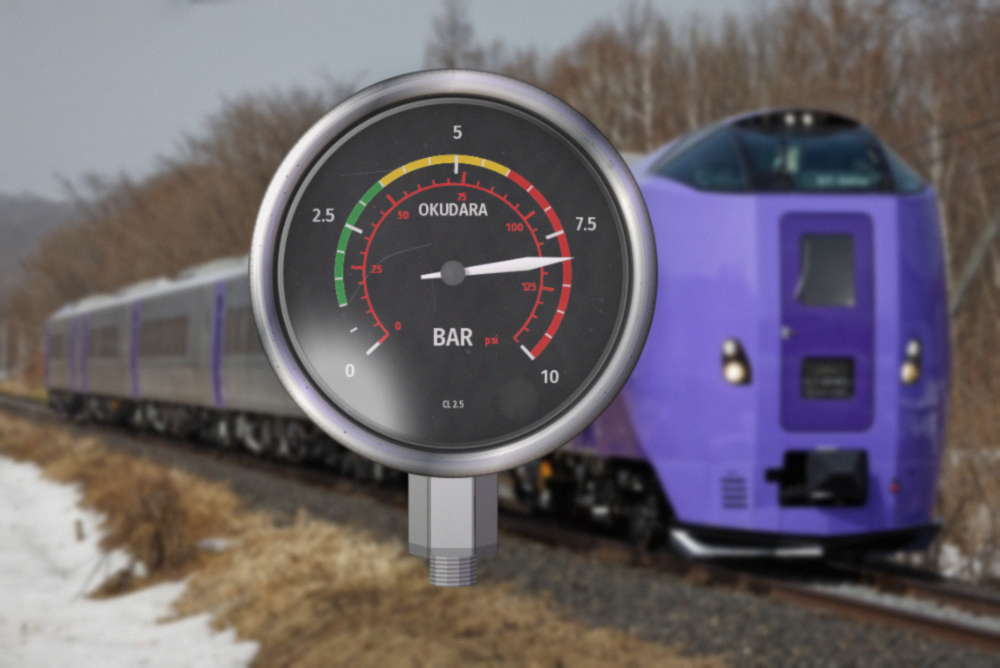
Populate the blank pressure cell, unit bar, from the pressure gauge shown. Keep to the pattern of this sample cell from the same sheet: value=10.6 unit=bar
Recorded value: value=8 unit=bar
